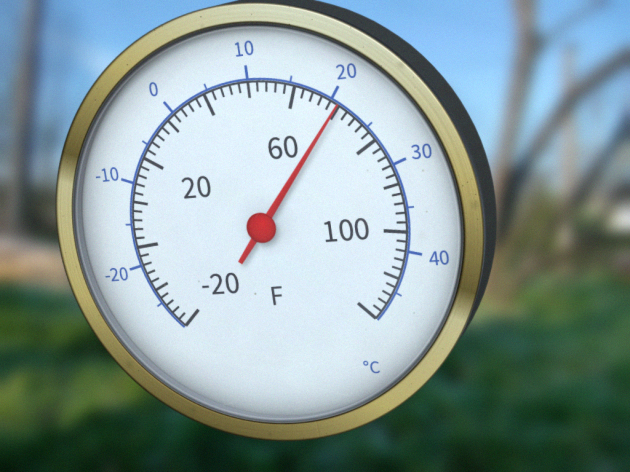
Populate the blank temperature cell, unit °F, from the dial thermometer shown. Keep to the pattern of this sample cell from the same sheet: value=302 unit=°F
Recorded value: value=70 unit=°F
